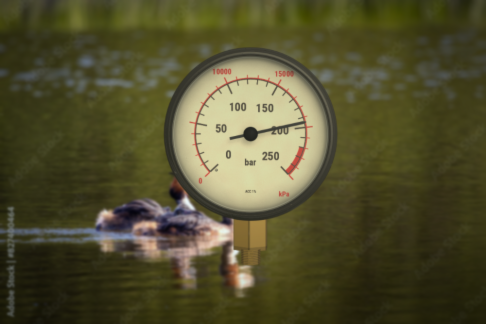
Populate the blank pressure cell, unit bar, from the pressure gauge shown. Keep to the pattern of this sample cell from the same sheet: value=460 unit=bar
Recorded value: value=195 unit=bar
